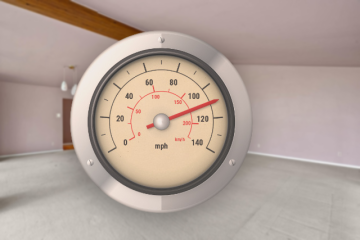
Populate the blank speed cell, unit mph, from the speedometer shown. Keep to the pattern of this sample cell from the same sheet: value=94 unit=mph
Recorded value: value=110 unit=mph
